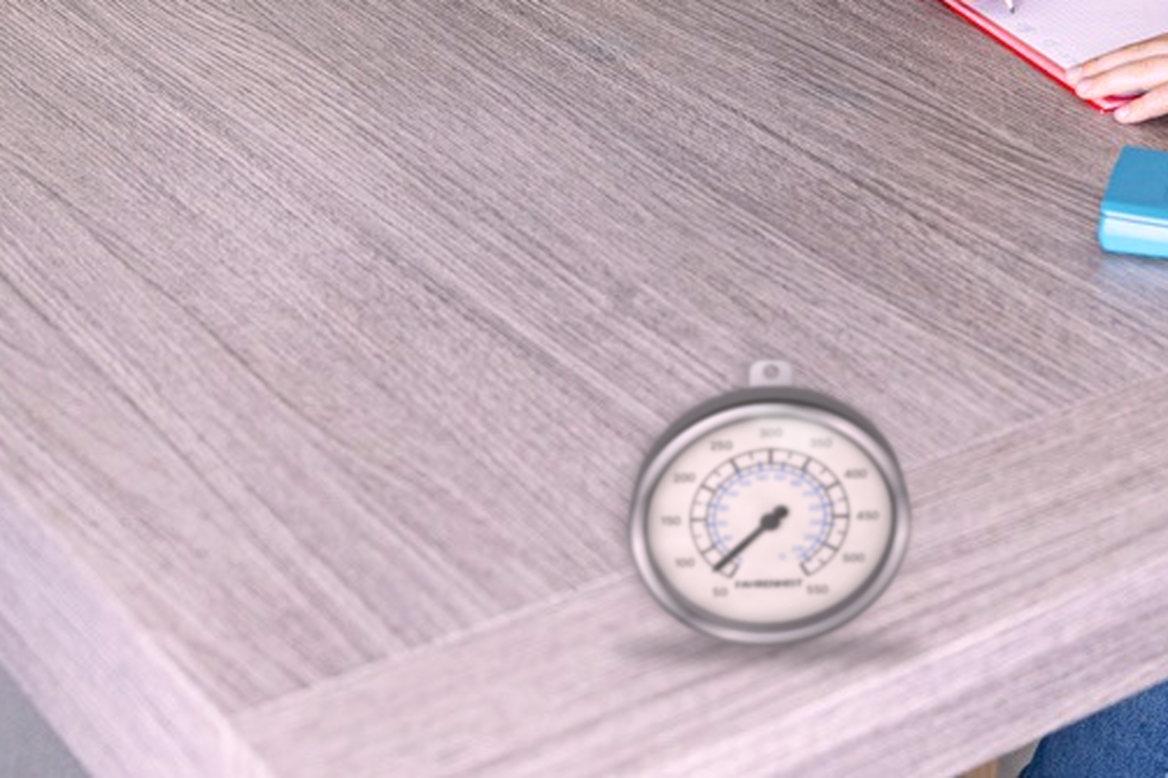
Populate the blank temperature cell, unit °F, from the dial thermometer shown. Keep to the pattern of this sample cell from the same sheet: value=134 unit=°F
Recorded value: value=75 unit=°F
